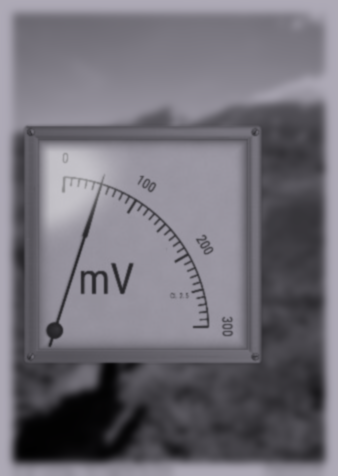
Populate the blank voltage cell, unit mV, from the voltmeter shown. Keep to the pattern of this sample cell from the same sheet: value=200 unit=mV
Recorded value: value=50 unit=mV
